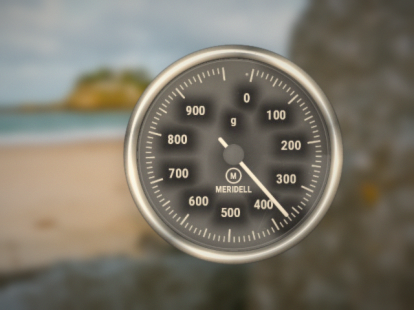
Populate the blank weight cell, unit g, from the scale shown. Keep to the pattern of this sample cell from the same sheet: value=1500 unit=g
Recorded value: value=370 unit=g
